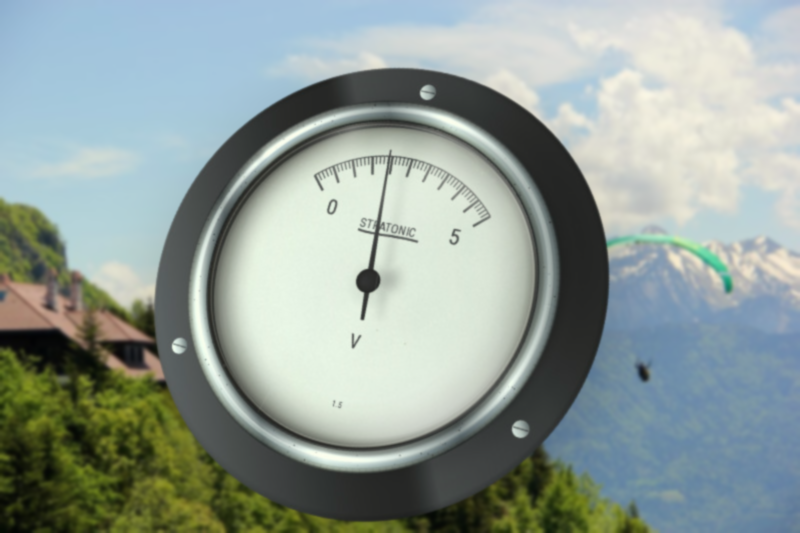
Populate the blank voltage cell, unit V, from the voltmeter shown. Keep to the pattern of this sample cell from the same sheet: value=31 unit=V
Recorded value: value=2 unit=V
